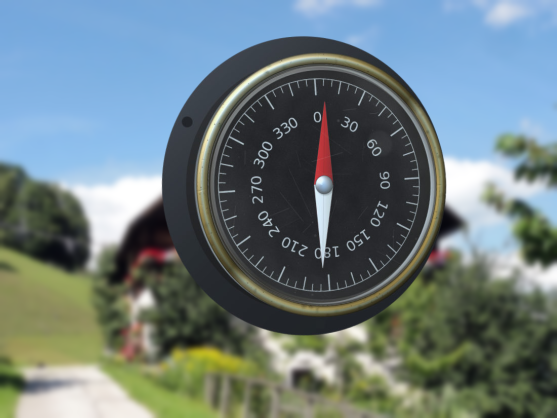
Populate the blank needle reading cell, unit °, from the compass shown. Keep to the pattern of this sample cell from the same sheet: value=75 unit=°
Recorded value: value=5 unit=°
